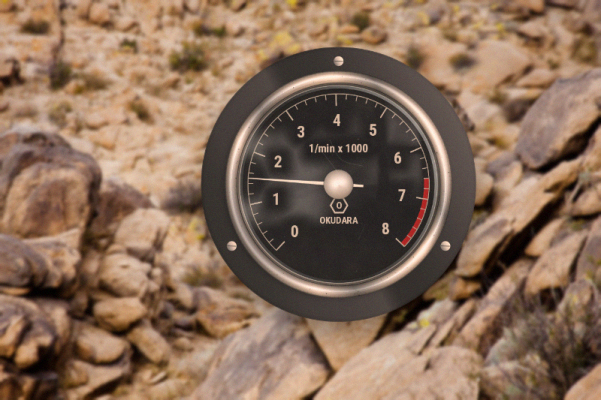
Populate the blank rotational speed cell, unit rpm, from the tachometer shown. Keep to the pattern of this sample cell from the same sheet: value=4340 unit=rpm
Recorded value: value=1500 unit=rpm
